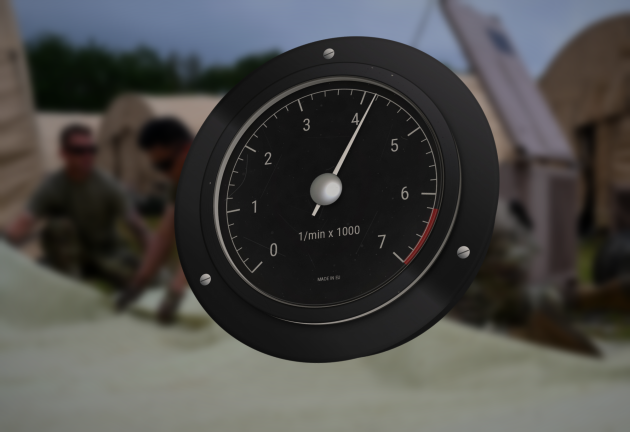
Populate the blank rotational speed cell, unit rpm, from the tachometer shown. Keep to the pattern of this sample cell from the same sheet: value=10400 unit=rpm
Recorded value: value=4200 unit=rpm
